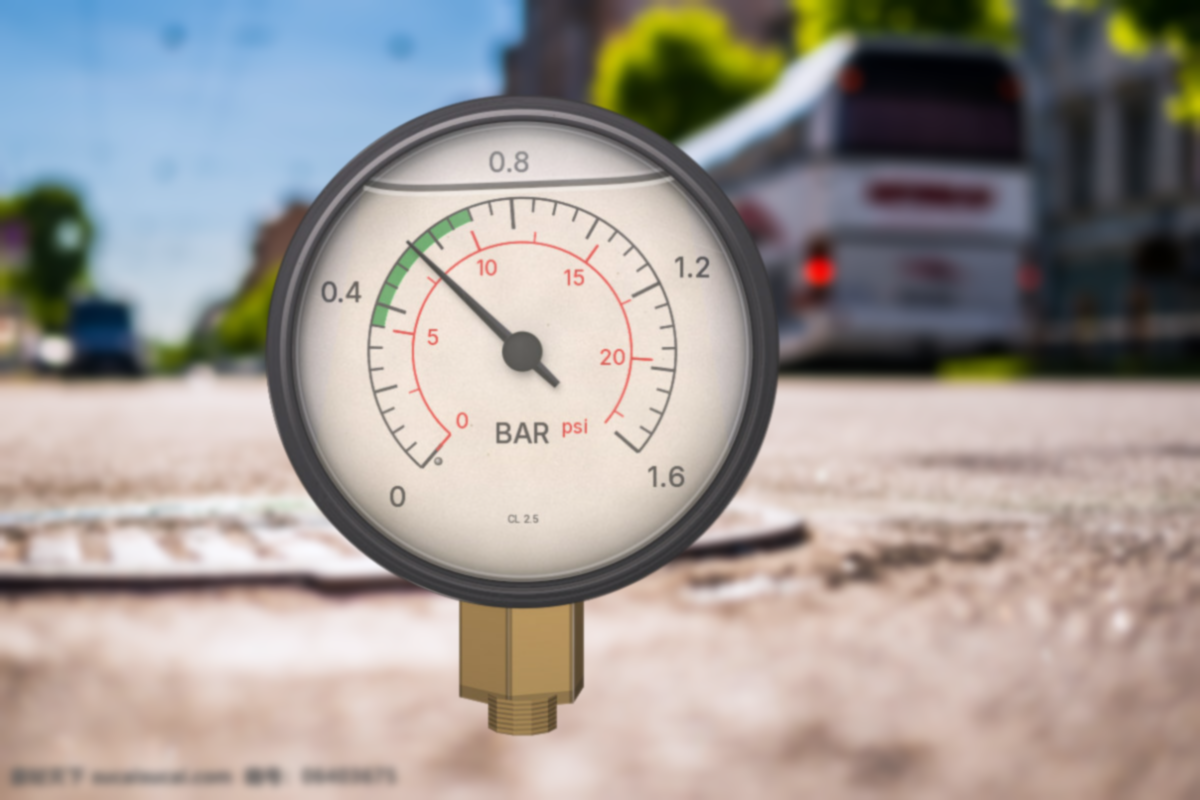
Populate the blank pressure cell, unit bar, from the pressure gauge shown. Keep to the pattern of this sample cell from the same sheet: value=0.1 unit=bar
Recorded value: value=0.55 unit=bar
